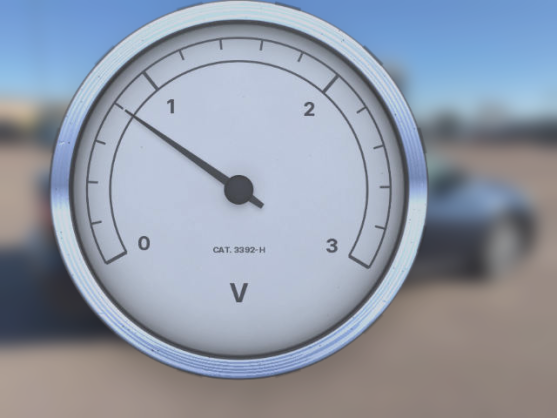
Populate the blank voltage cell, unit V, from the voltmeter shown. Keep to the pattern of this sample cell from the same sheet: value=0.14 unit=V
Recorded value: value=0.8 unit=V
